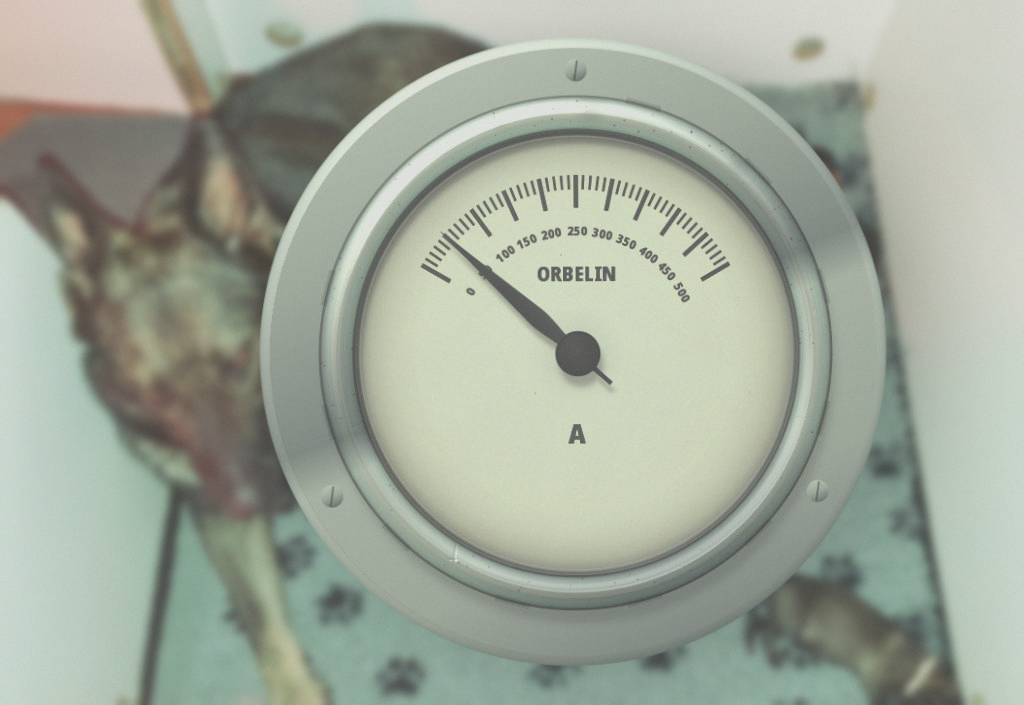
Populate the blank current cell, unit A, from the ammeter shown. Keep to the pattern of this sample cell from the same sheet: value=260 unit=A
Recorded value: value=50 unit=A
